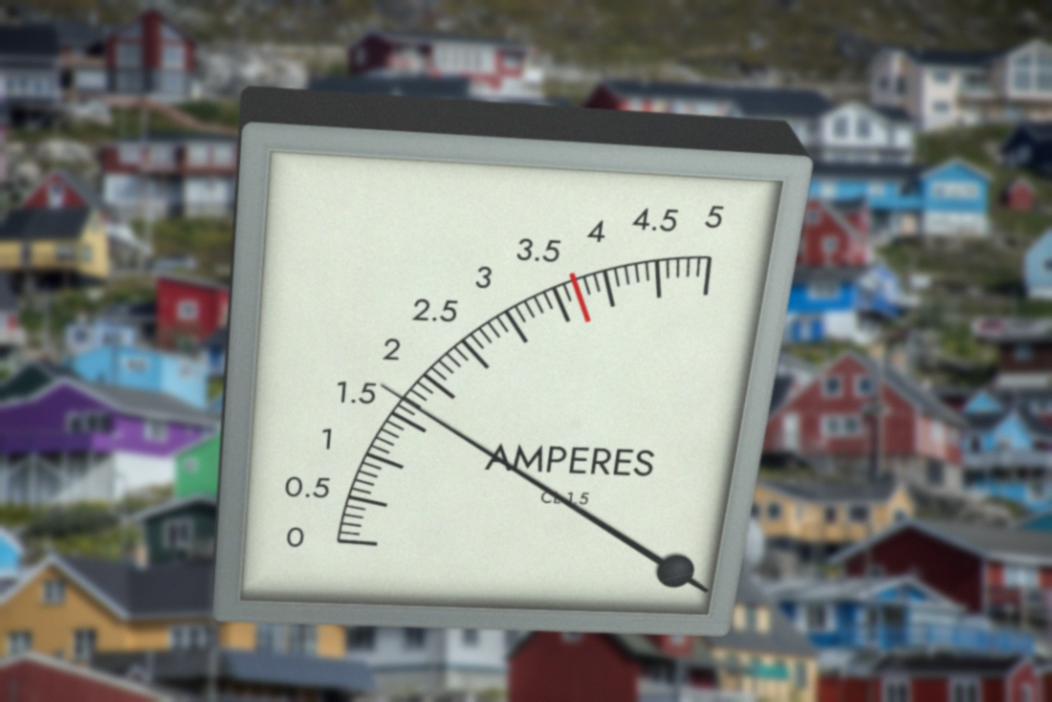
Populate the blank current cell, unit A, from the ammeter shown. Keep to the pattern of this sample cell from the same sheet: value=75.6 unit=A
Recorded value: value=1.7 unit=A
